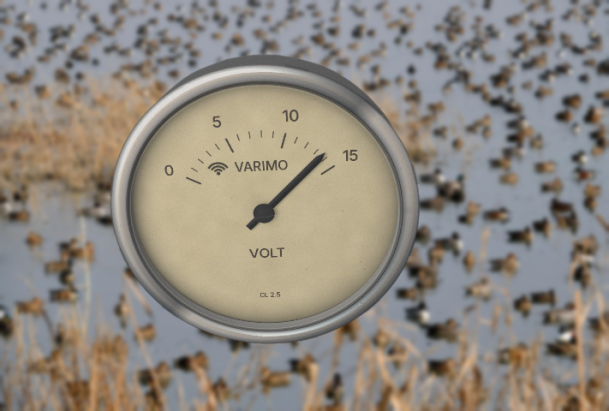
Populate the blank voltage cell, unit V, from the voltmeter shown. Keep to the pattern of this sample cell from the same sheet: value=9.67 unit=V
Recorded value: value=13.5 unit=V
